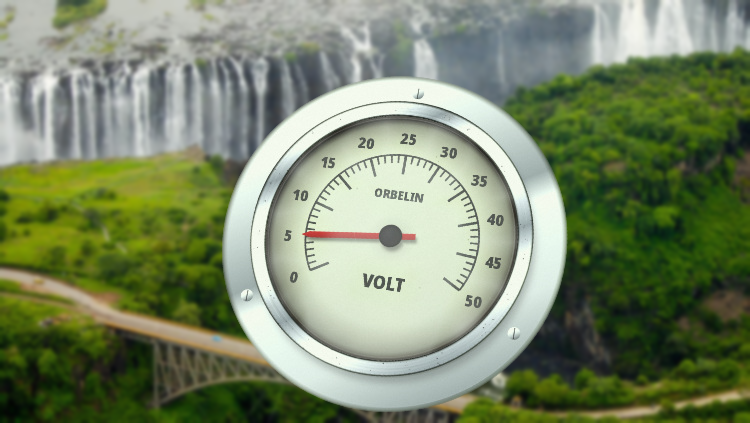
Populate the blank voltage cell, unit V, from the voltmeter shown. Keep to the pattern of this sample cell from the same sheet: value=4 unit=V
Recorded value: value=5 unit=V
